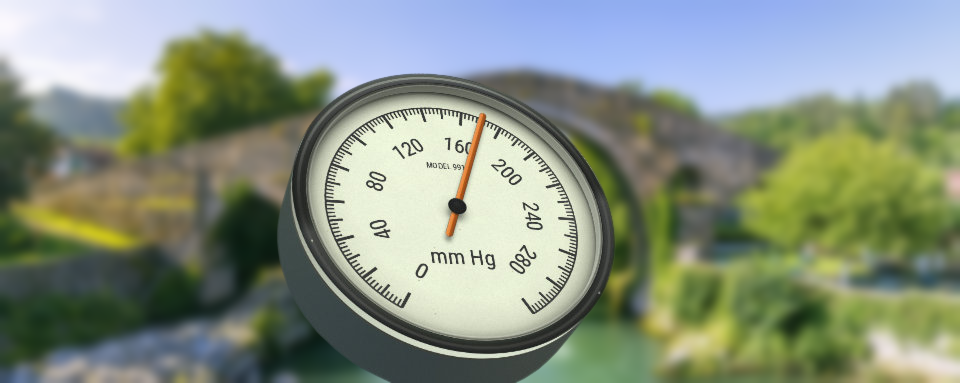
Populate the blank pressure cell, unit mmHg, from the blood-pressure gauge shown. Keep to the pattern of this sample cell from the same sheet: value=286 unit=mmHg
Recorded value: value=170 unit=mmHg
